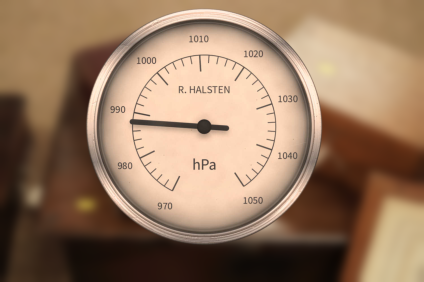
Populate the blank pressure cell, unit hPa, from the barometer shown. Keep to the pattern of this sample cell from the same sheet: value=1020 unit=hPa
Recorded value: value=988 unit=hPa
